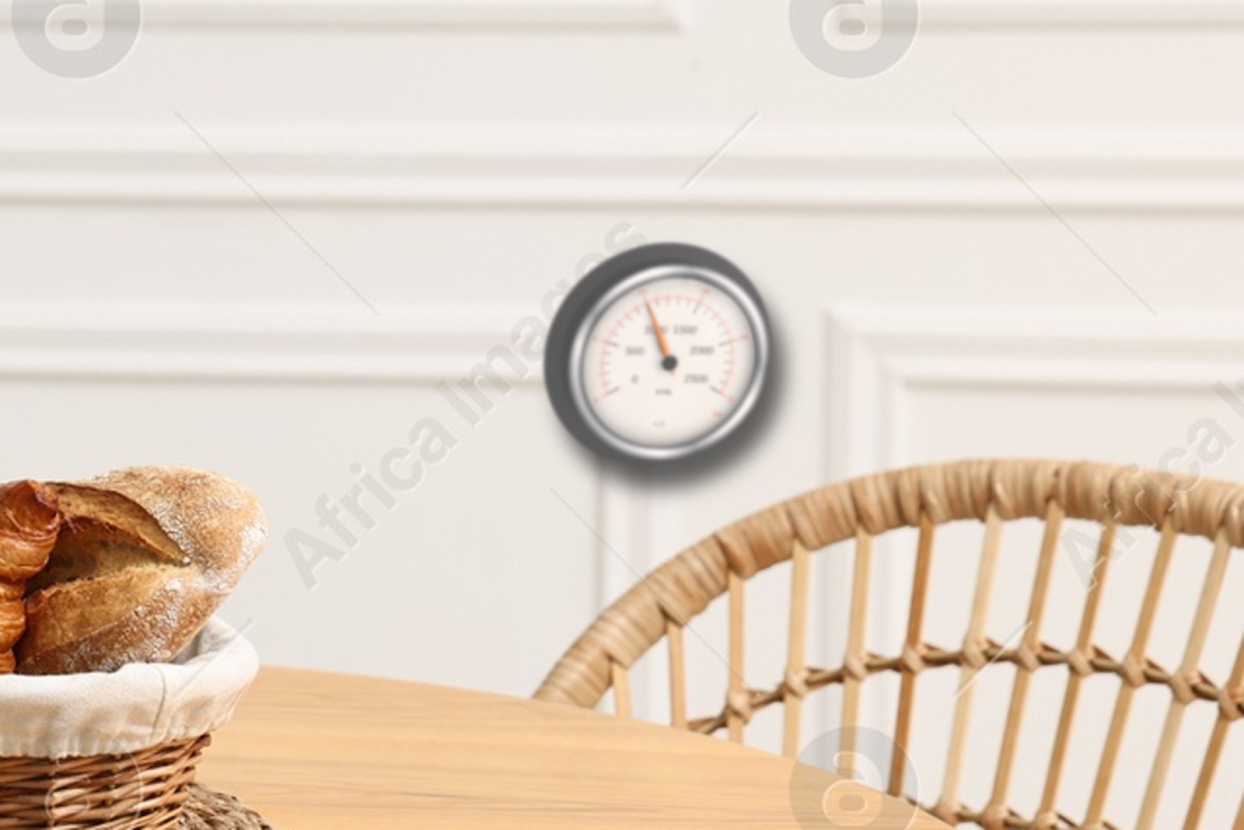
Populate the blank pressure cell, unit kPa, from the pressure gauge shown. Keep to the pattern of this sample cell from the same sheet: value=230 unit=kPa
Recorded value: value=1000 unit=kPa
